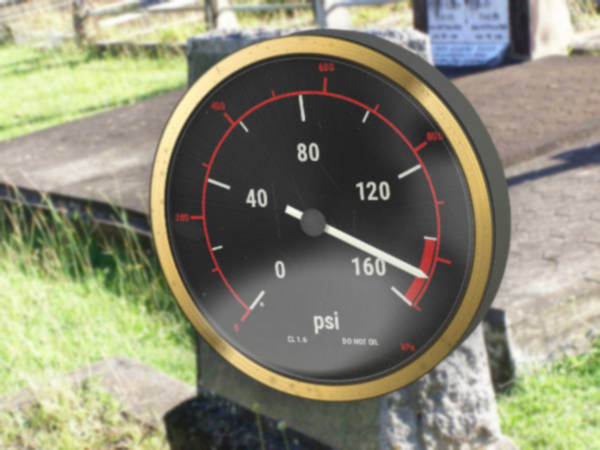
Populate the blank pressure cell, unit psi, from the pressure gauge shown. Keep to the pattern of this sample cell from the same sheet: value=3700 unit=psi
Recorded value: value=150 unit=psi
